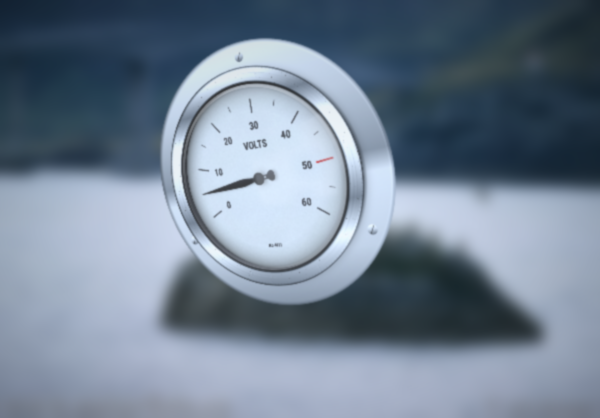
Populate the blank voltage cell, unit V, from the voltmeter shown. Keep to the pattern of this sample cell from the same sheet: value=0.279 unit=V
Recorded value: value=5 unit=V
